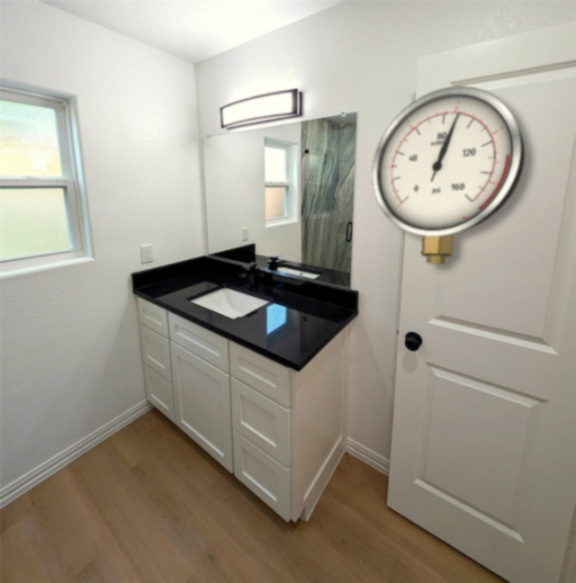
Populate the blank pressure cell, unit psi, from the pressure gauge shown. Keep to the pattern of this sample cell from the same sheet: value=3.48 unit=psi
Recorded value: value=90 unit=psi
